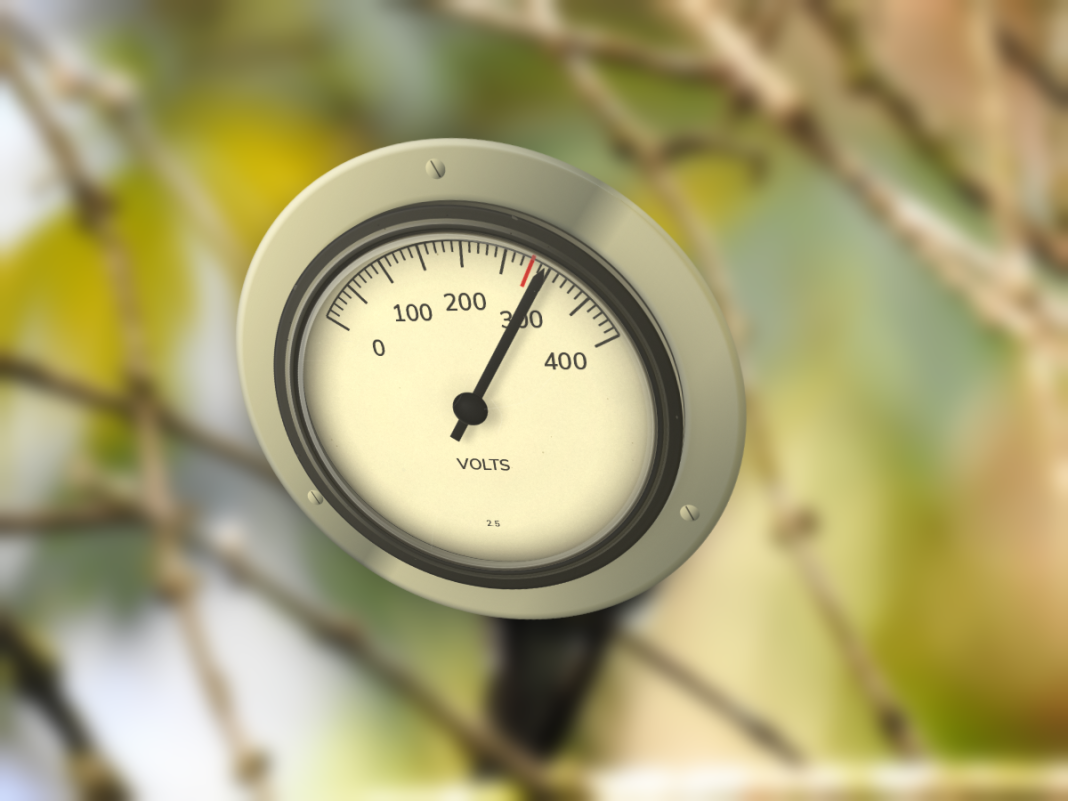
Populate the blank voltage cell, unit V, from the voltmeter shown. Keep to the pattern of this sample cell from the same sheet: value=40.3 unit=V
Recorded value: value=295 unit=V
